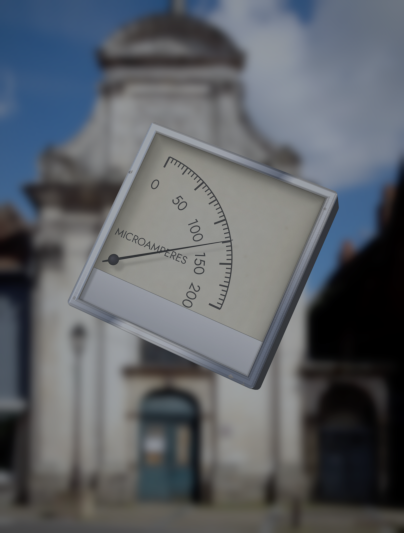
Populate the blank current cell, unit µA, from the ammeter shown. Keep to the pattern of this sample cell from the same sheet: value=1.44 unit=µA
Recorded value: value=125 unit=µA
